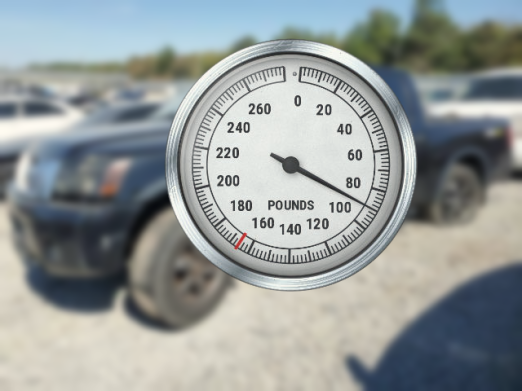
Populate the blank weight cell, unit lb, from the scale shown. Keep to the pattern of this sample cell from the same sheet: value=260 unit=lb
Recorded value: value=90 unit=lb
